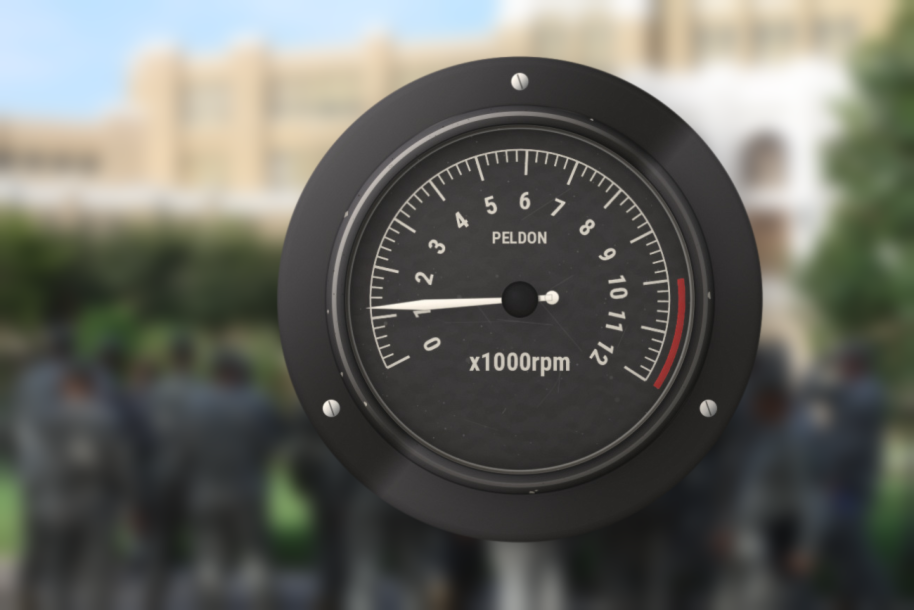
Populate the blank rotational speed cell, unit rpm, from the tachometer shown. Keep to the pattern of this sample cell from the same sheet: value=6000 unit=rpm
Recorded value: value=1200 unit=rpm
